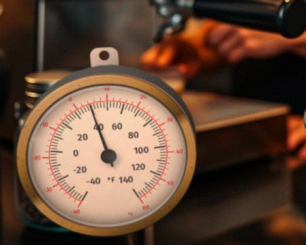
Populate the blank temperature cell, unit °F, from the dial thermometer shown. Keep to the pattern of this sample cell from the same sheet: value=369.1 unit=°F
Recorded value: value=40 unit=°F
